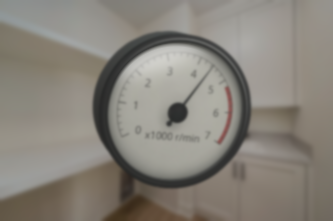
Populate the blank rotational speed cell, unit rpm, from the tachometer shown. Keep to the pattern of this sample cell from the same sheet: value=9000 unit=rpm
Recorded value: value=4400 unit=rpm
